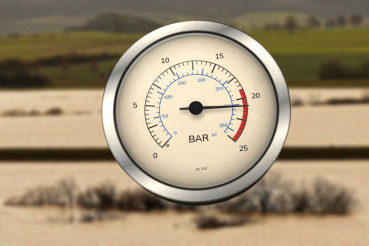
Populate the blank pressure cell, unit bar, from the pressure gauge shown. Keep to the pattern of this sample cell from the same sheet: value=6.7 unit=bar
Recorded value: value=21 unit=bar
